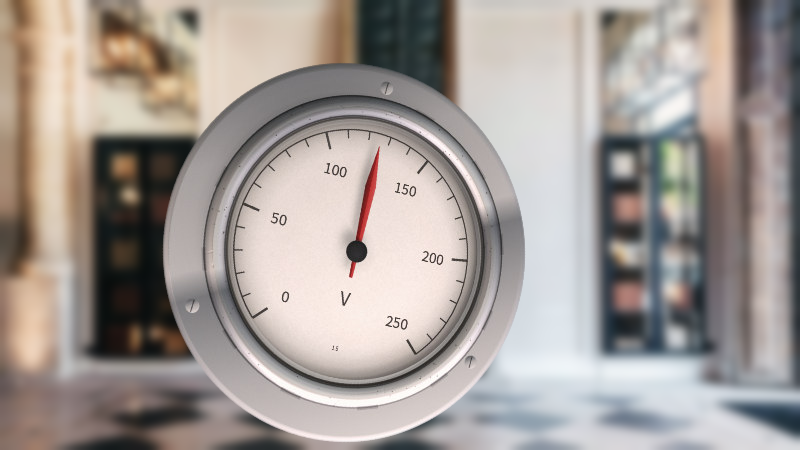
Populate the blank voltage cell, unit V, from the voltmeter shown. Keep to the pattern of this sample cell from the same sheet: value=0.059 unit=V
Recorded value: value=125 unit=V
